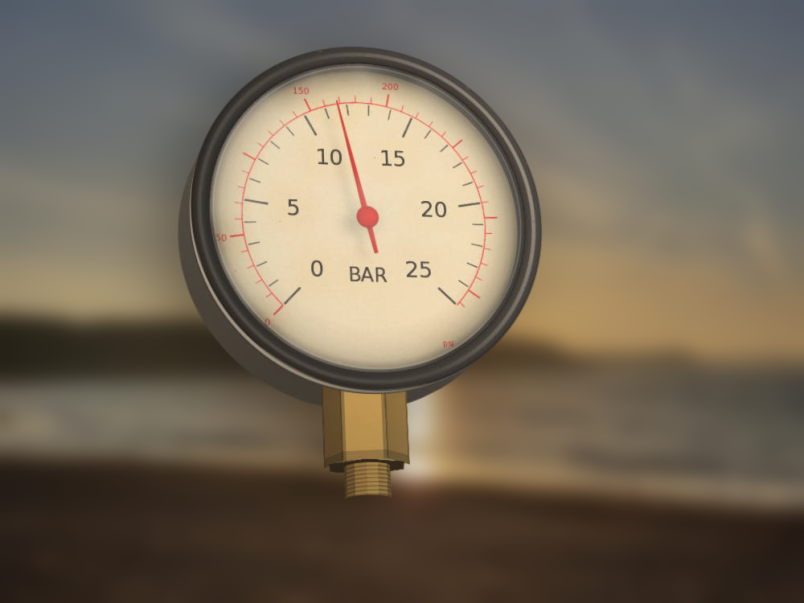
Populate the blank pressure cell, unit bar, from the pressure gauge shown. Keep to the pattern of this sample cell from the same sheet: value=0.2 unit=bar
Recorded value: value=11.5 unit=bar
